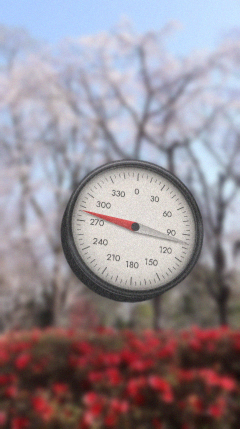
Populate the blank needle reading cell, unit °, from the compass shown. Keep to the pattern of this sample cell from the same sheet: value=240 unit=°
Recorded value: value=280 unit=°
